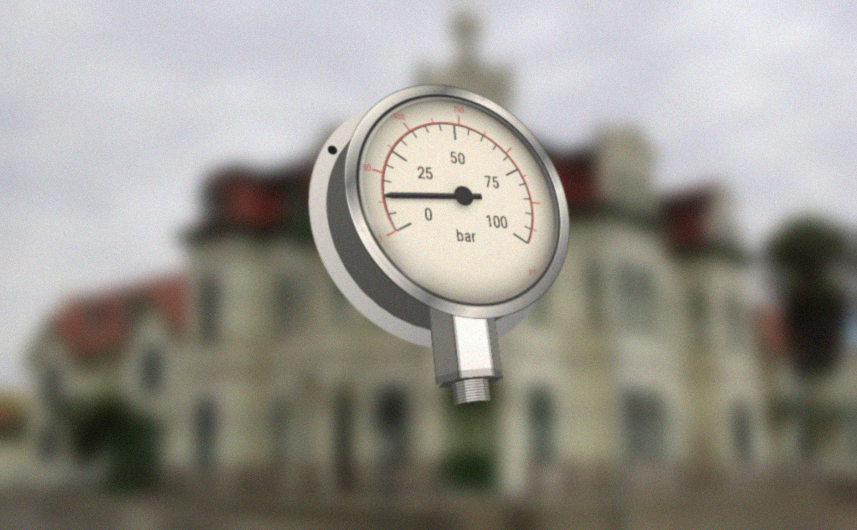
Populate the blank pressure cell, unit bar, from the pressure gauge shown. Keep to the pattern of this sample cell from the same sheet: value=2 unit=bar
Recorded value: value=10 unit=bar
